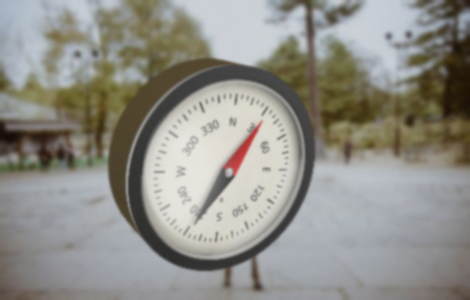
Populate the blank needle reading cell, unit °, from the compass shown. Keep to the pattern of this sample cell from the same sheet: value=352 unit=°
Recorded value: value=30 unit=°
